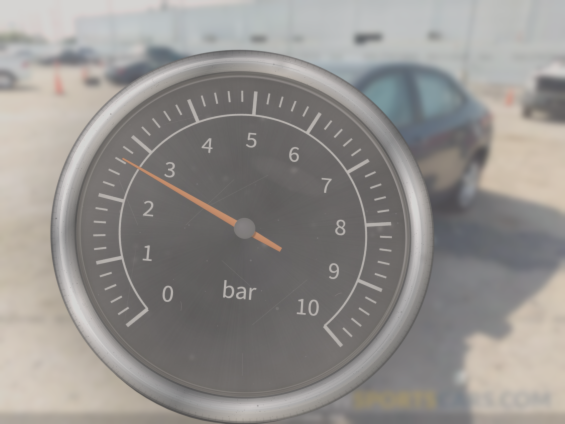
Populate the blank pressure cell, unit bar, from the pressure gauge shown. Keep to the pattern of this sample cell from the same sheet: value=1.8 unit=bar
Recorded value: value=2.6 unit=bar
